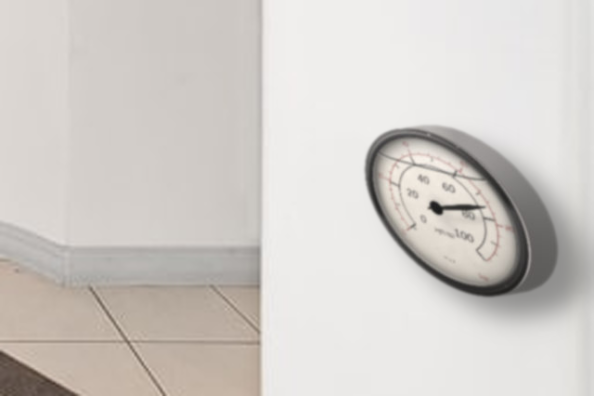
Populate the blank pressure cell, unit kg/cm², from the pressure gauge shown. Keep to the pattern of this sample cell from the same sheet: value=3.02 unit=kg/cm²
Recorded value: value=75 unit=kg/cm²
